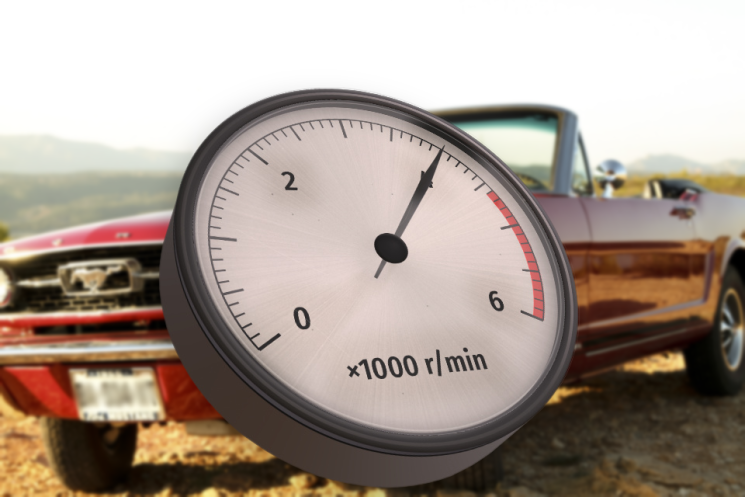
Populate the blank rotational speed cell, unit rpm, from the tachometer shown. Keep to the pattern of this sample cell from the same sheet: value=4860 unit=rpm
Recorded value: value=4000 unit=rpm
